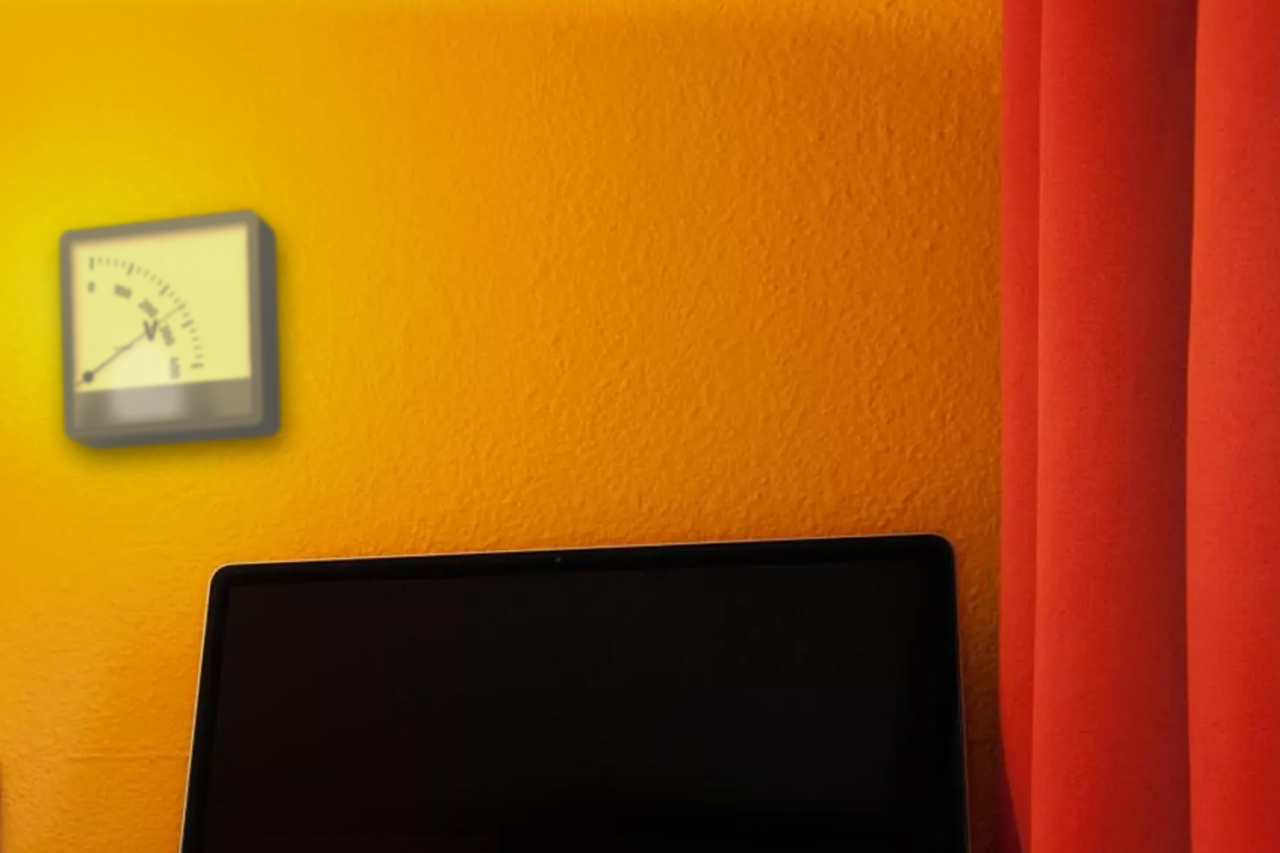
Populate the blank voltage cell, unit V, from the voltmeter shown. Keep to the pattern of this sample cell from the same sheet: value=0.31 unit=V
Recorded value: value=260 unit=V
